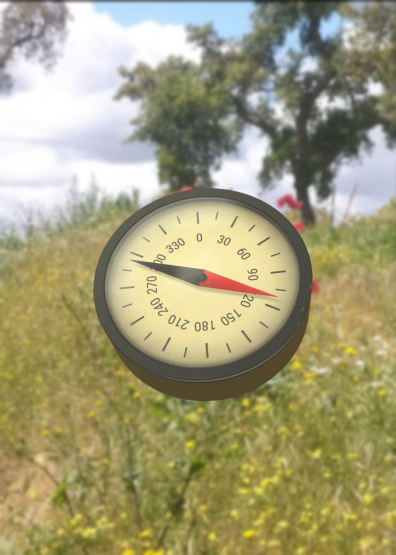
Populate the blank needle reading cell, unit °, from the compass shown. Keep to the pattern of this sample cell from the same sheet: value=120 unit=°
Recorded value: value=112.5 unit=°
